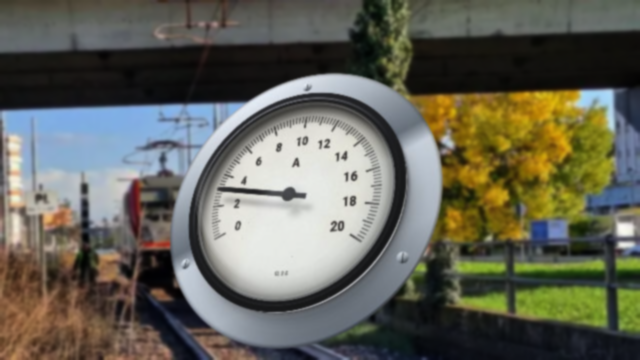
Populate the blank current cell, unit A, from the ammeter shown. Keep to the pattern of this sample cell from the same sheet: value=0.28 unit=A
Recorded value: value=3 unit=A
